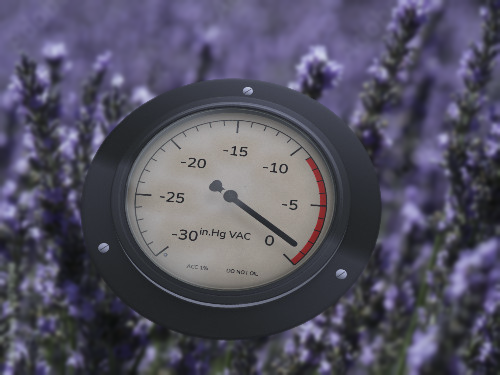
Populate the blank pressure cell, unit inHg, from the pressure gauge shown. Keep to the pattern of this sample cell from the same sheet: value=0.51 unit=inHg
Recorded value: value=-1 unit=inHg
